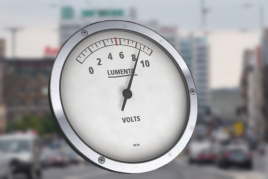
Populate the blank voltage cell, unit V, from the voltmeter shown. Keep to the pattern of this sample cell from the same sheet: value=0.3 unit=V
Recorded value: value=8.5 unit=V
